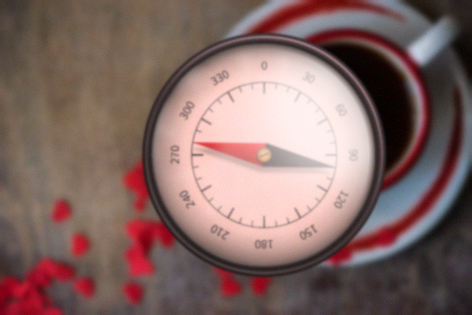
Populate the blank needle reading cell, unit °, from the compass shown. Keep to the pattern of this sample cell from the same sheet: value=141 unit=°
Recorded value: value=280 unit=°
